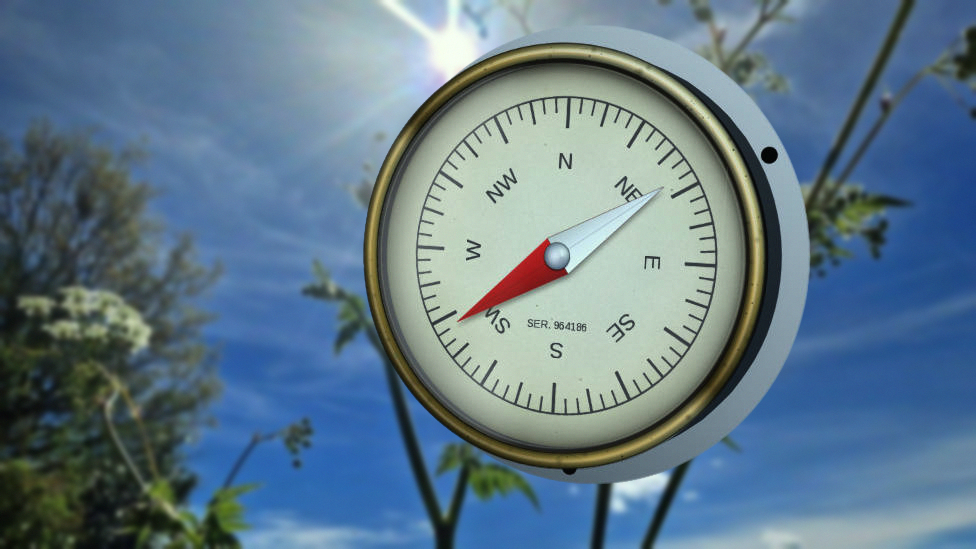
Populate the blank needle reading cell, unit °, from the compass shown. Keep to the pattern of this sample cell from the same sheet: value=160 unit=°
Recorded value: value=235 unit=°
